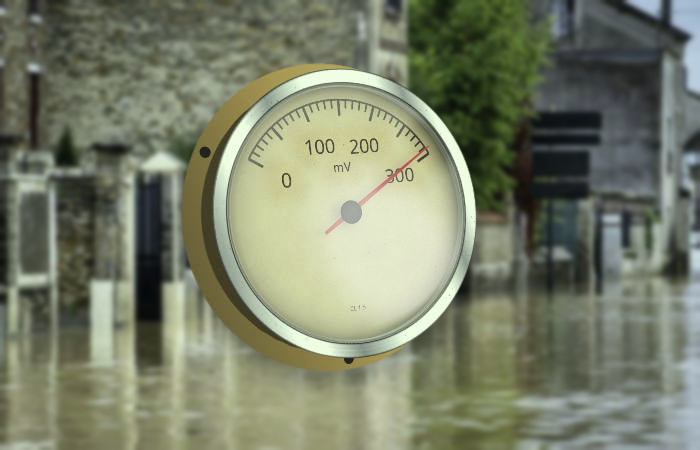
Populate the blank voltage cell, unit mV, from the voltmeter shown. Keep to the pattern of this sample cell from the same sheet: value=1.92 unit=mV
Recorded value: value=290 unit=mV
